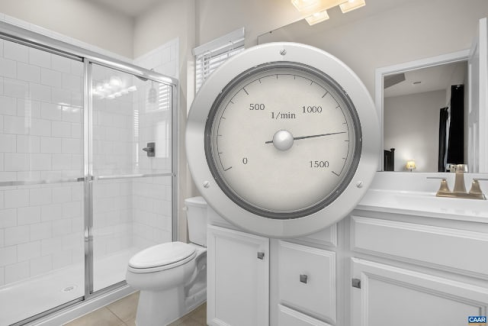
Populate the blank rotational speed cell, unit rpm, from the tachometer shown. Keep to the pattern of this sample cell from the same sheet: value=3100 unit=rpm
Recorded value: value=1250 unit=rpm
